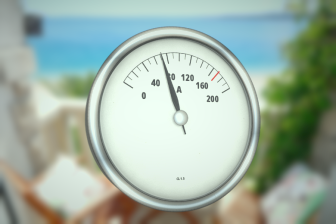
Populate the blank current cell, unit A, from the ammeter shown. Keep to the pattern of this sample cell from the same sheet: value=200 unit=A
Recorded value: value=70 unit=A
